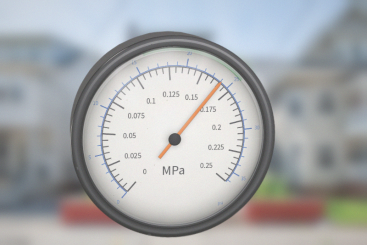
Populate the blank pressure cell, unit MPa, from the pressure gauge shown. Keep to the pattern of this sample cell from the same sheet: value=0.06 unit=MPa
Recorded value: value=0.165 unit=MPa
